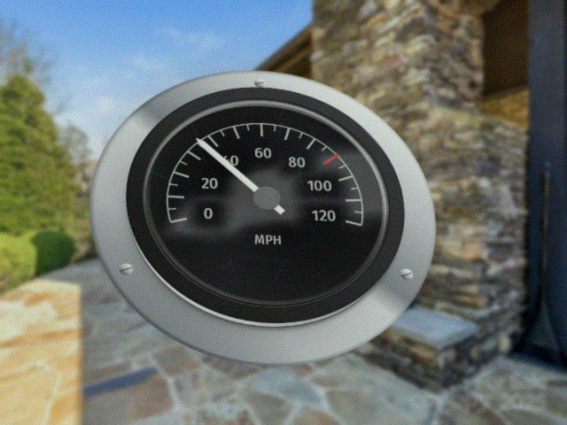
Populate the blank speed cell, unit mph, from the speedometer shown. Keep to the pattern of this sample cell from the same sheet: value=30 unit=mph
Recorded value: value=35 unit=mph
